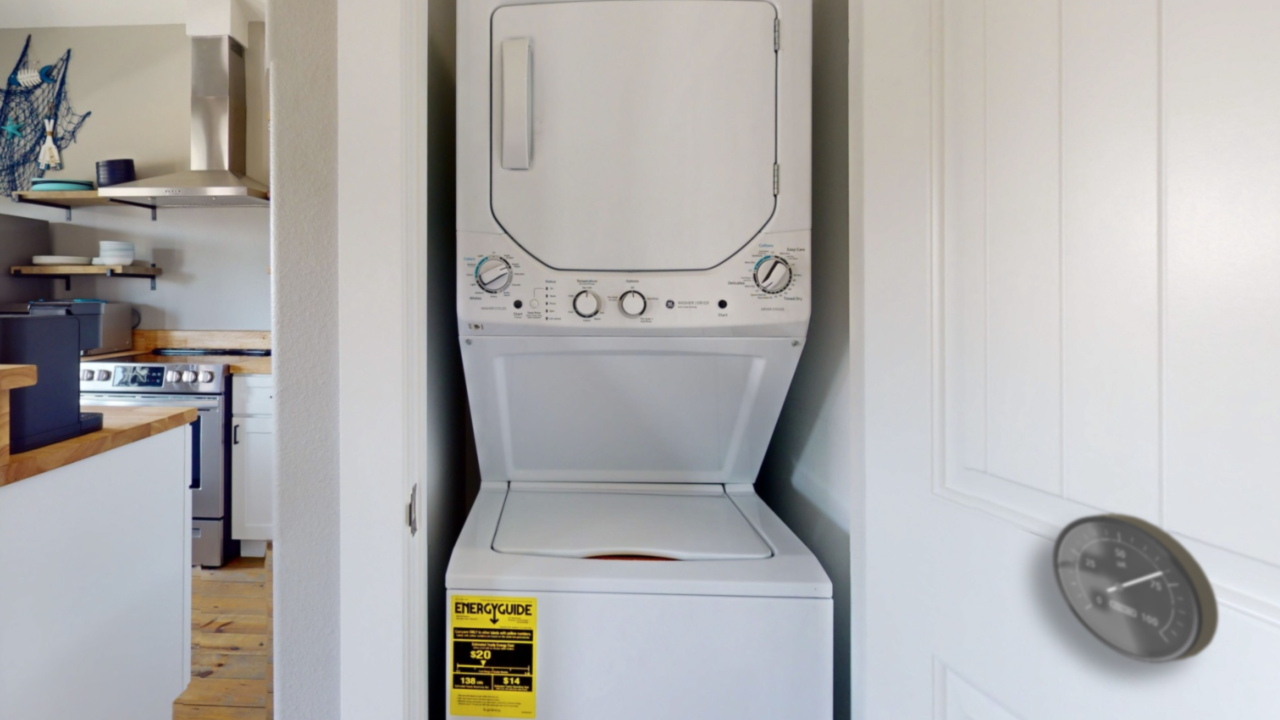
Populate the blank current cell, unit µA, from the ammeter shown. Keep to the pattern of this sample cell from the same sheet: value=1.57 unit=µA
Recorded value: value=70 unit=µA
